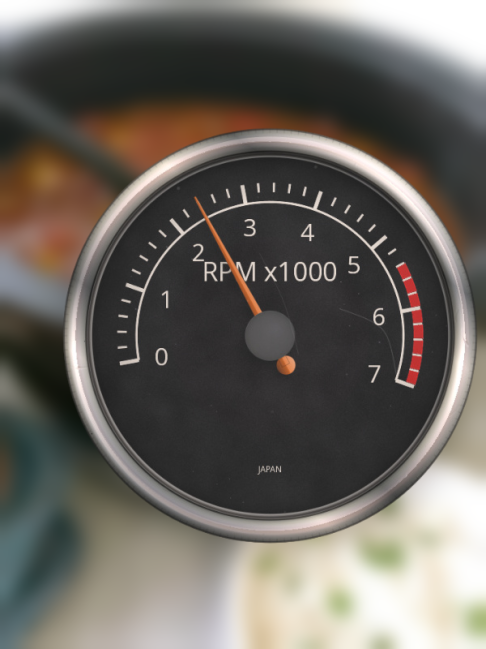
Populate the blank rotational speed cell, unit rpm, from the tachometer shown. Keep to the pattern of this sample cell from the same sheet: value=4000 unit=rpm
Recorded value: value=2400 unit=rpm
